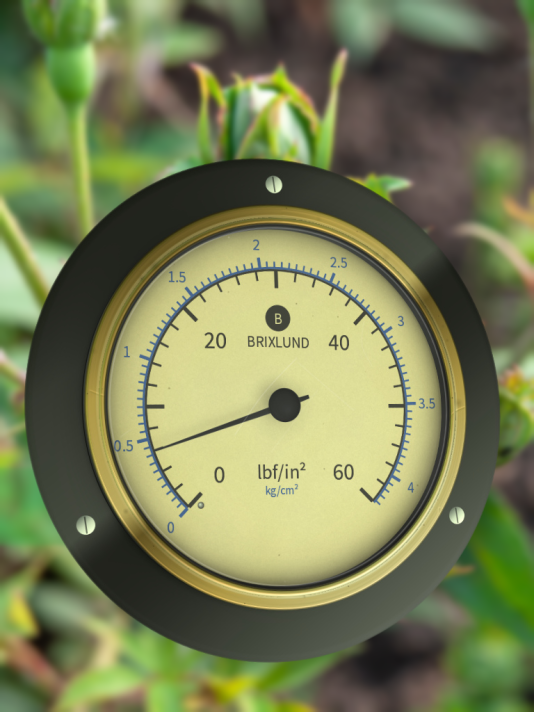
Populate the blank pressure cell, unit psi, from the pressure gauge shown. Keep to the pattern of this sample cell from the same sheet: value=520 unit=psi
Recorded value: value=6 unit=psi
